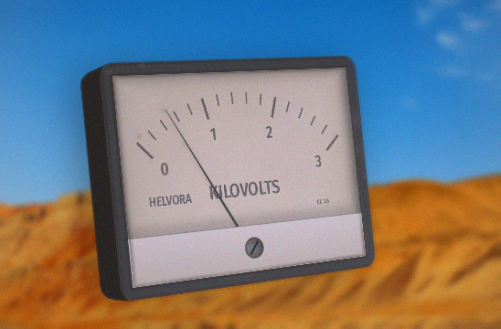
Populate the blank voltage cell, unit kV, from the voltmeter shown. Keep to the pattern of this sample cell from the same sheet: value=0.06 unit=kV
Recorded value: value=0.5 unit=kV
